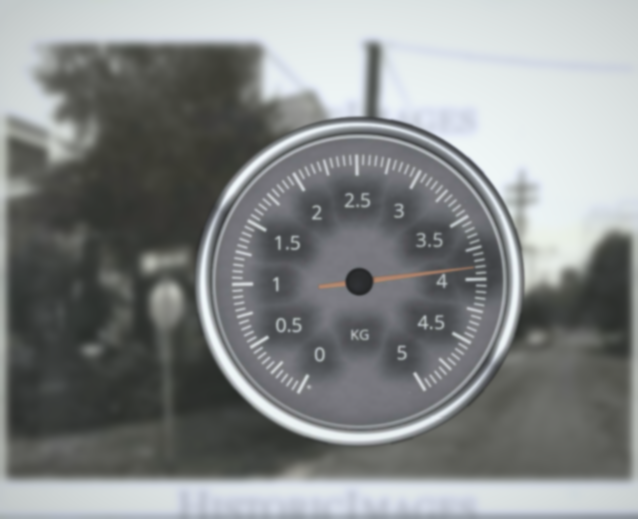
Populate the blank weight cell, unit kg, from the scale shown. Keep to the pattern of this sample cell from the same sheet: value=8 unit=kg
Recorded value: value=3.9 unit=kg
